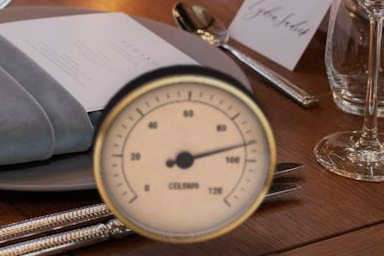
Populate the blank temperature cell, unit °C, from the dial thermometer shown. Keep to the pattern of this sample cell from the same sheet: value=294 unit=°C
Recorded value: value=92 unit=°C
